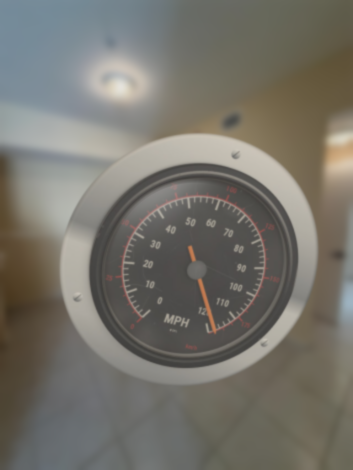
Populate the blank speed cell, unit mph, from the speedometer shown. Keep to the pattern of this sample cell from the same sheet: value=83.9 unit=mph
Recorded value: value=118 unit=mph
